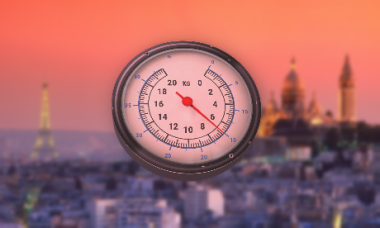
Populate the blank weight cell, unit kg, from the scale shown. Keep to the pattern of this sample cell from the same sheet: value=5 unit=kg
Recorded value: value=7 unit=kg
